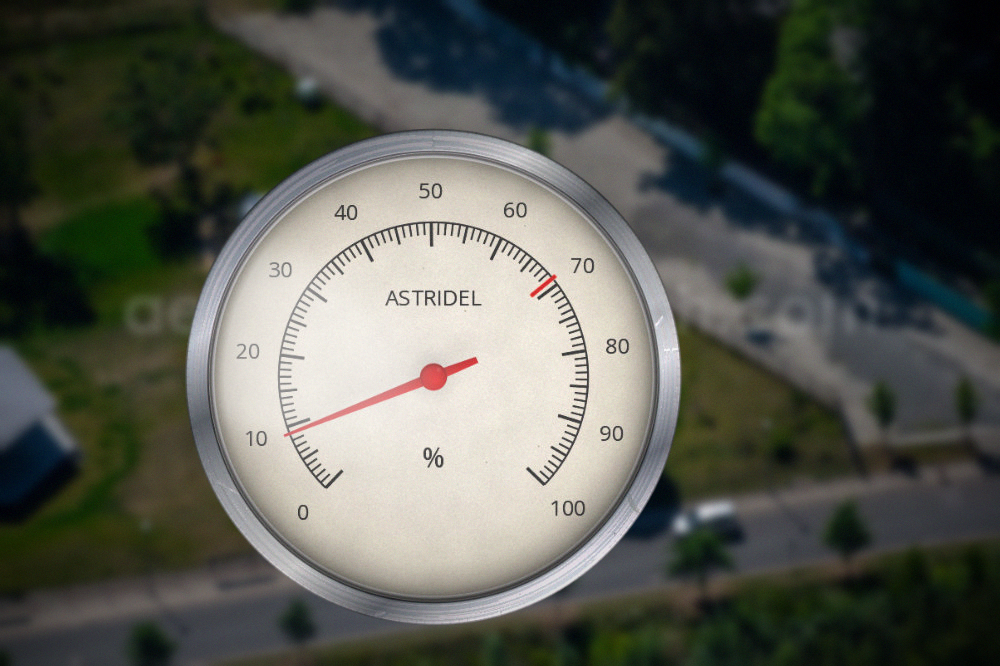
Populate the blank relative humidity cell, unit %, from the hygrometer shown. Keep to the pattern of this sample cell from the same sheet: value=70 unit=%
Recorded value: value=9 unit=%
